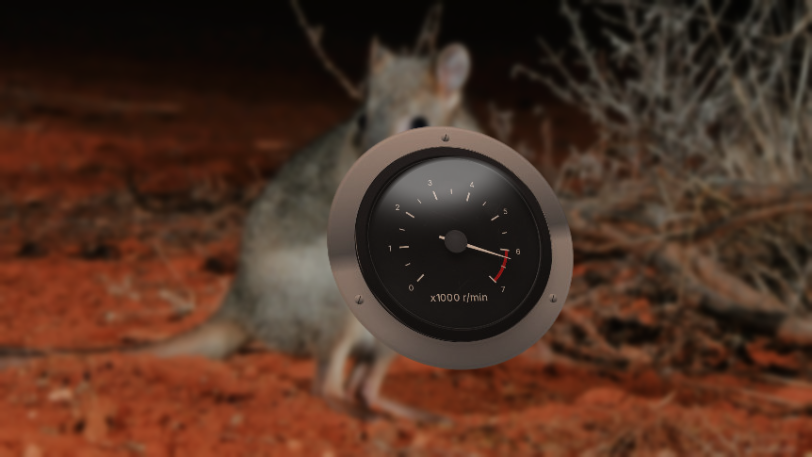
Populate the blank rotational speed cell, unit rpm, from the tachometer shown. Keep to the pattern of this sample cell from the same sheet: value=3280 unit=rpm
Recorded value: value=6250 unit=rpm
